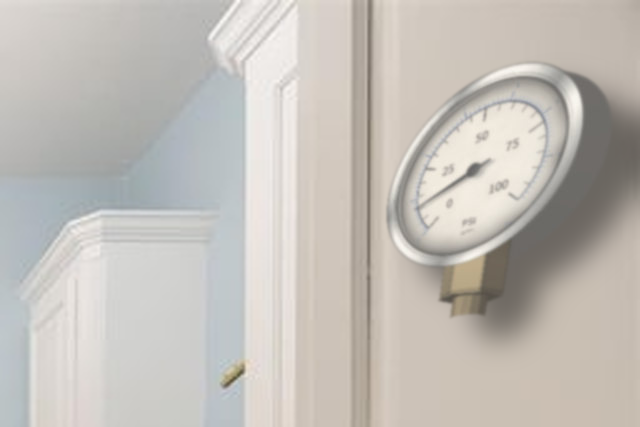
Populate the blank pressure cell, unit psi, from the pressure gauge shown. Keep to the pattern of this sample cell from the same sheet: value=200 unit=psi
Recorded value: value=10 unit=psi
